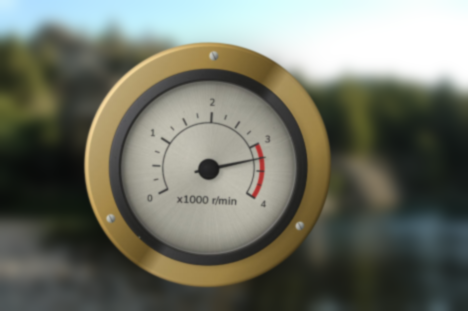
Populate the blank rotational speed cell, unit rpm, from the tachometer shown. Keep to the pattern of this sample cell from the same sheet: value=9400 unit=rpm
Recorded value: value=3250 unit=rpm
